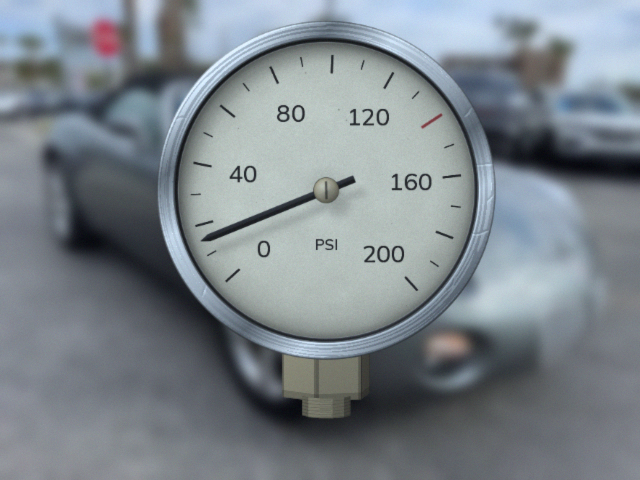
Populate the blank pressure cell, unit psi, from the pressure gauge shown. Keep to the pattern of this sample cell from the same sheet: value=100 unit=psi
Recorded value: value=15 unit=psi
